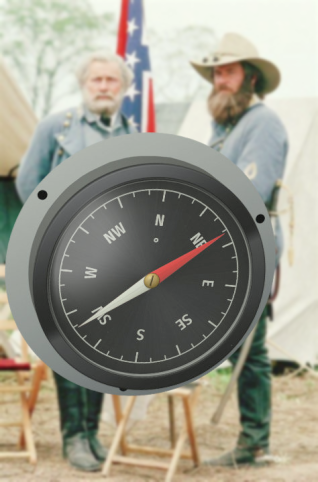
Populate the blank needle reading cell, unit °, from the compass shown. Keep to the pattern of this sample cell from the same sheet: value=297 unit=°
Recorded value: value=50 unit=°
